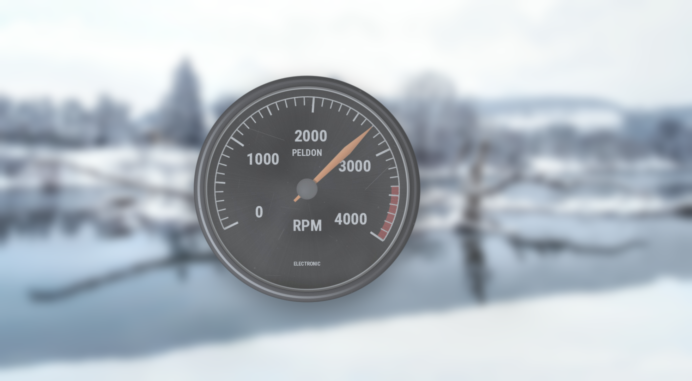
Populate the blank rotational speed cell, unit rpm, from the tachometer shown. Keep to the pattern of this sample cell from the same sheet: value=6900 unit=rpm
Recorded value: value=2700 unit=rpm
